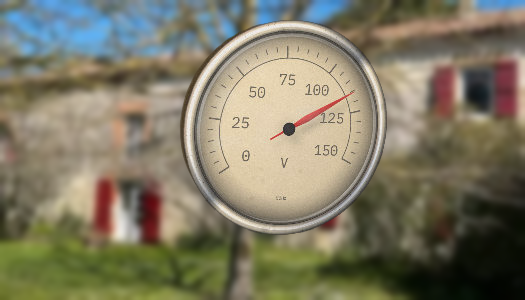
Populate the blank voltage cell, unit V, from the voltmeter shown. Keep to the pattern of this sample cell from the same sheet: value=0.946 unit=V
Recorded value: value=115 unit=V
